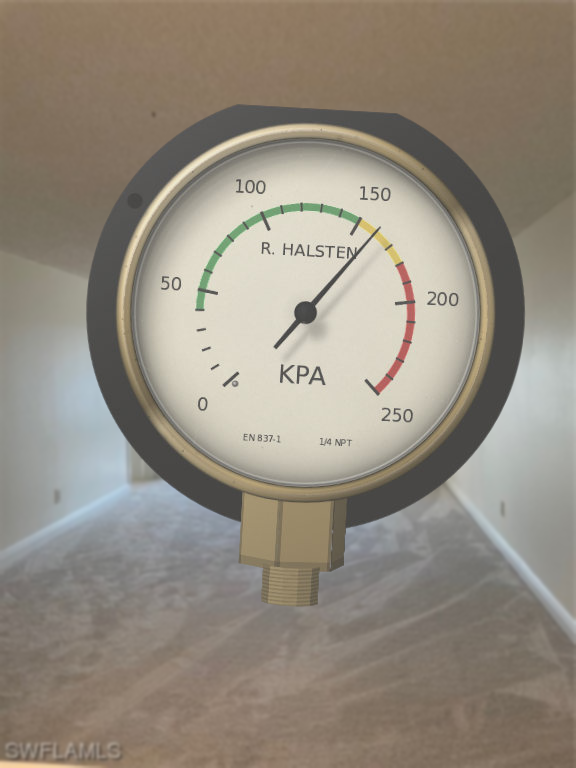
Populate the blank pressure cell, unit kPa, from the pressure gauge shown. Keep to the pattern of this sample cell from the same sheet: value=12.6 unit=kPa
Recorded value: value=160 unit=kPa
